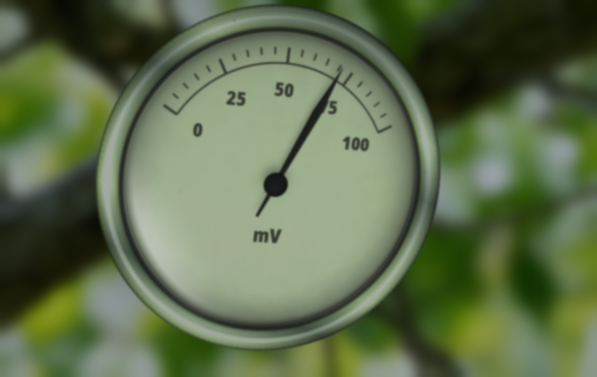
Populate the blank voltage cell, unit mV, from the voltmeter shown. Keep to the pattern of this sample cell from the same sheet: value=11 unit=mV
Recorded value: value=70 unit=mV
